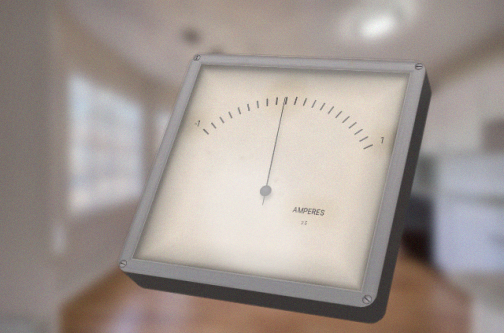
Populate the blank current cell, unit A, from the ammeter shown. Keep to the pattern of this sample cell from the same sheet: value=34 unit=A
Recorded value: value=-0.1 unit=A
